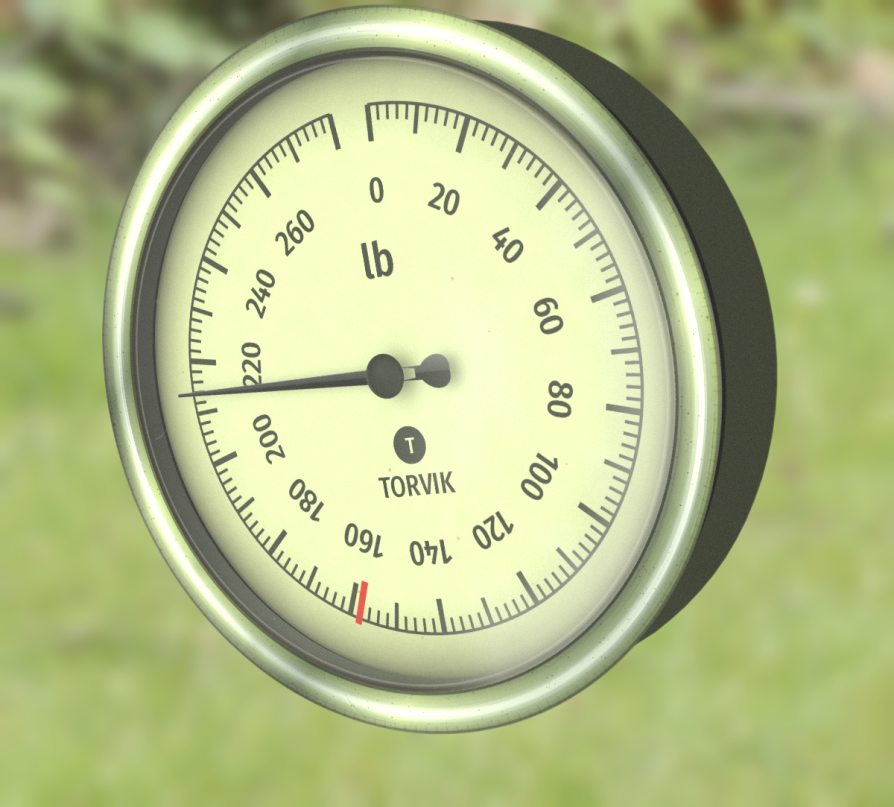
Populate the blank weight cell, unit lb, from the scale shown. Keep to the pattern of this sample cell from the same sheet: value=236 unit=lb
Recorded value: value=214 unit=lb
